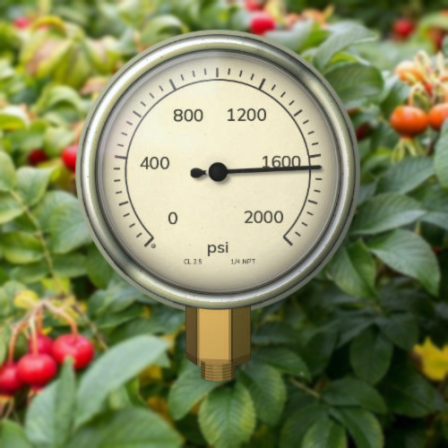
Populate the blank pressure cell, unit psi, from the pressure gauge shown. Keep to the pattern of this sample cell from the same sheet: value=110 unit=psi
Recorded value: value=1650 unit=psi
